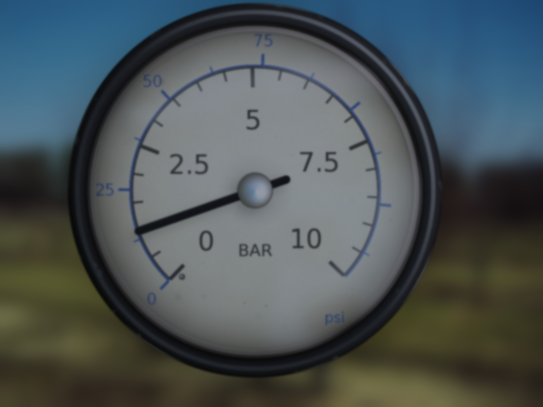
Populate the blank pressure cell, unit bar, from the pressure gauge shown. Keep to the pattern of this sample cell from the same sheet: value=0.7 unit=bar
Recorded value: value=1 unit=bar
